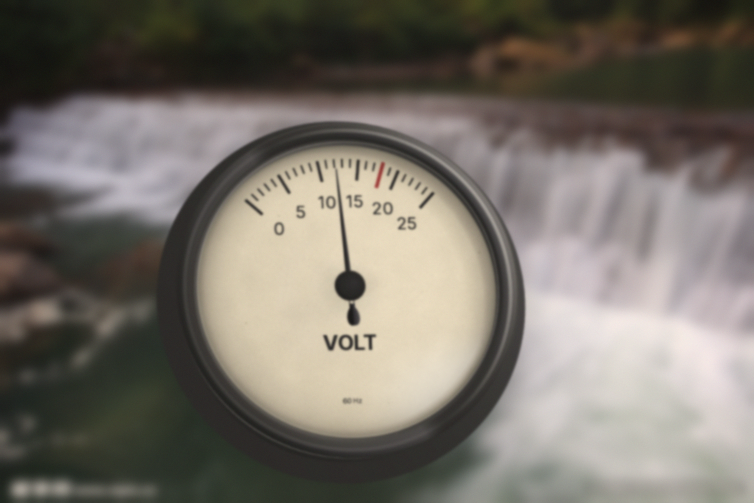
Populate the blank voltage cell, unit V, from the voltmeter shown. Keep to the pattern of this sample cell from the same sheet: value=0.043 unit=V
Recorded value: value=12 unit=V
